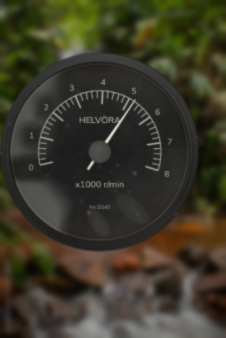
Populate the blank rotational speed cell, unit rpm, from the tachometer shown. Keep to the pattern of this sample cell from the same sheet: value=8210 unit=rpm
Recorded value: value=5200 unit=rpm
